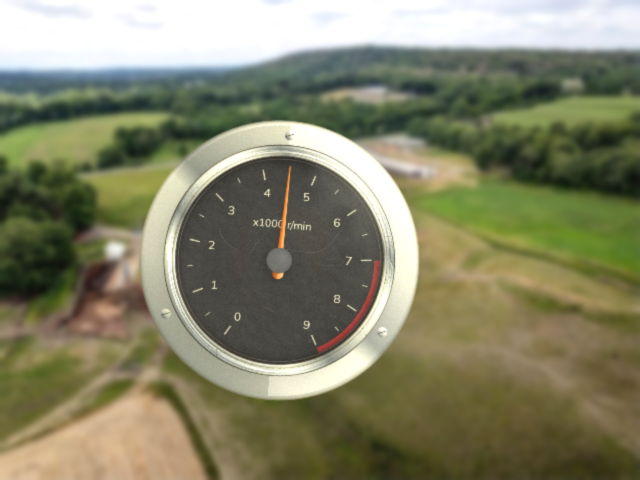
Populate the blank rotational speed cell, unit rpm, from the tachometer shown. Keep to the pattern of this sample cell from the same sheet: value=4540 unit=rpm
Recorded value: value=4500 unit=rpm
